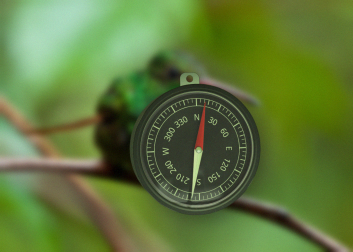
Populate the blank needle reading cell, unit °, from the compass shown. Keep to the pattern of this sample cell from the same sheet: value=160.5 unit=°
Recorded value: value=10 unit=°
